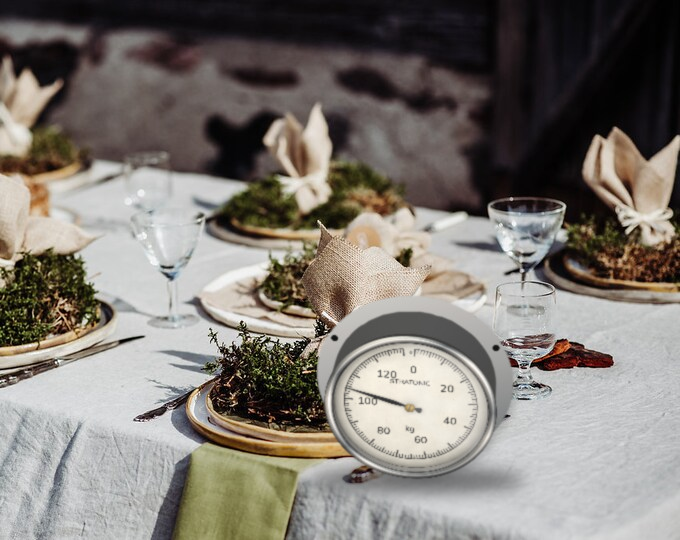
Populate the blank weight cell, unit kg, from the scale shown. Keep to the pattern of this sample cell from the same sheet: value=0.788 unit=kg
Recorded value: value=105 unit=kg
